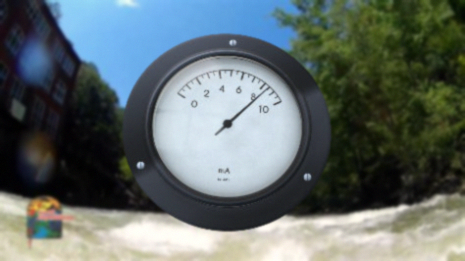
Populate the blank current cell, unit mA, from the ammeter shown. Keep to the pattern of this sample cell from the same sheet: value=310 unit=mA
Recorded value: value=8.5 unit=mA
